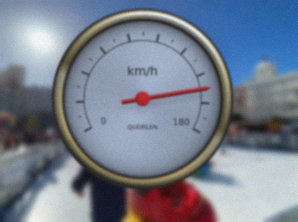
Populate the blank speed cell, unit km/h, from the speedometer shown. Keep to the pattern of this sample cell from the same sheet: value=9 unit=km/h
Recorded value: value=150 unit=km/h
